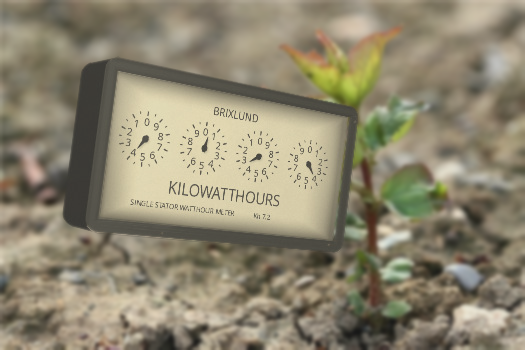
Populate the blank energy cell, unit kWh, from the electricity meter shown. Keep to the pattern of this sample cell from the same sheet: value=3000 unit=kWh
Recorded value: value=4034 unit=kWh
